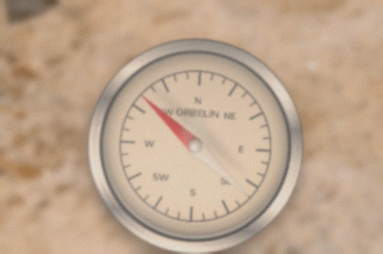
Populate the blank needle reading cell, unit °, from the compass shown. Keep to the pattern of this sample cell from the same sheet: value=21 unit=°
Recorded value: value=310 unit=°
